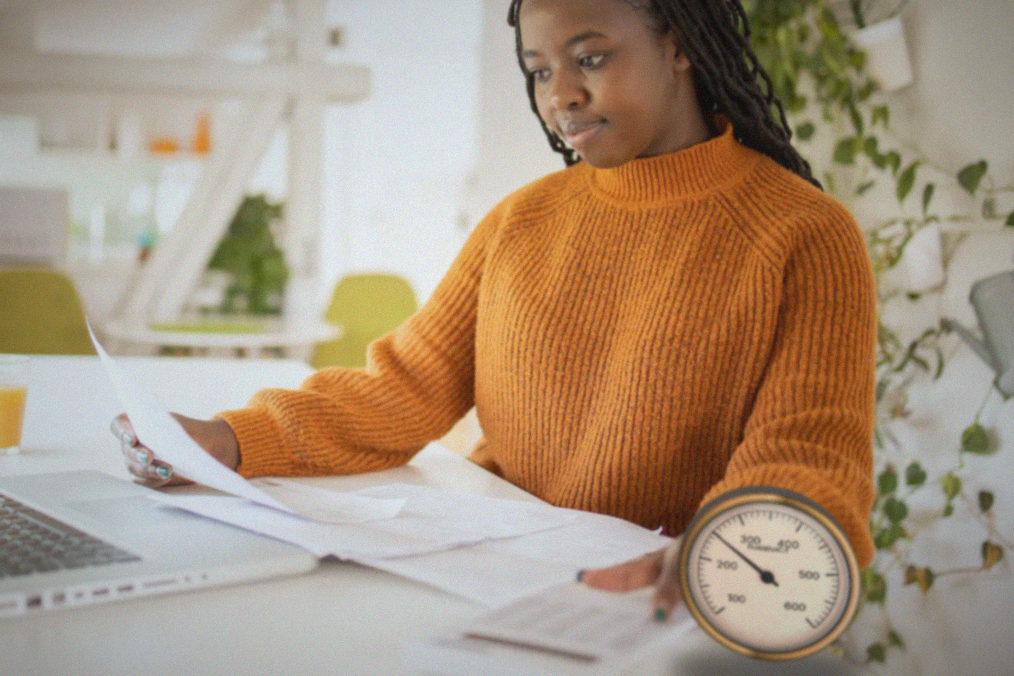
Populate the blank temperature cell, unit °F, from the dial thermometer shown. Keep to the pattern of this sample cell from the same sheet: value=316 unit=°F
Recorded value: value=250 unit=°F
